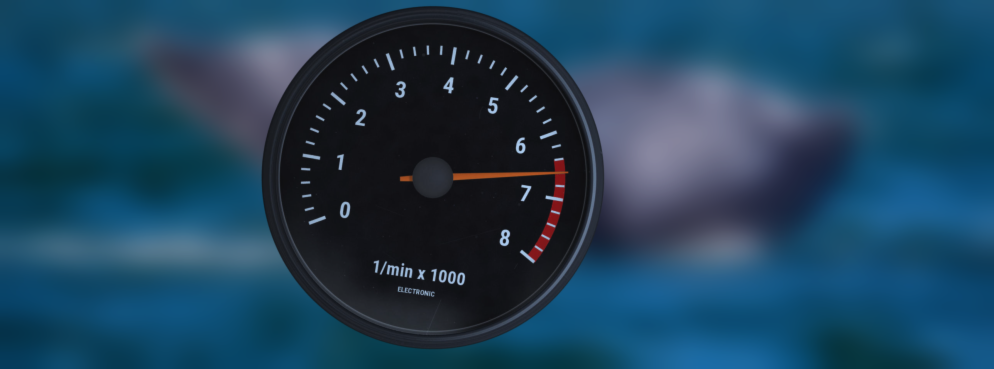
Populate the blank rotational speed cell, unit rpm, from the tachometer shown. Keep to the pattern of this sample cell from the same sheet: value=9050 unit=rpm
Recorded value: value=6600 unit=rpm
